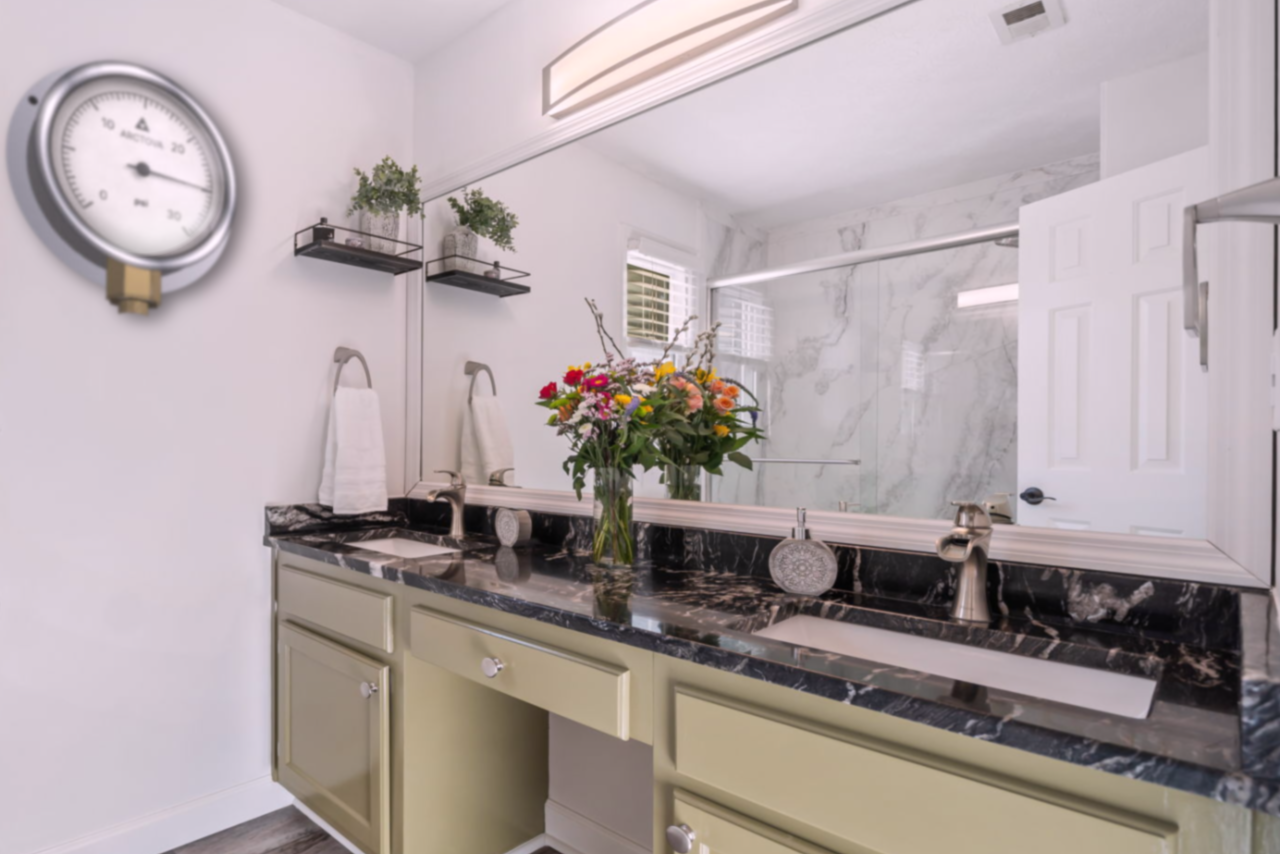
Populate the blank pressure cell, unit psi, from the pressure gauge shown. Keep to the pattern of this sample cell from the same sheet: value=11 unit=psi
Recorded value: value=25 unit=psi
